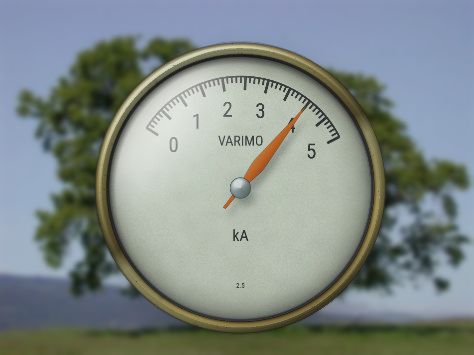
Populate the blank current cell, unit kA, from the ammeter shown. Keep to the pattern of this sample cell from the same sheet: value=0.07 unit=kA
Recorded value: value=4 unit=kA
